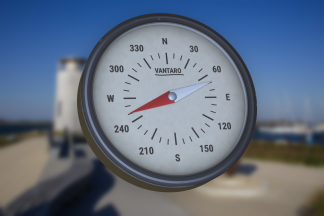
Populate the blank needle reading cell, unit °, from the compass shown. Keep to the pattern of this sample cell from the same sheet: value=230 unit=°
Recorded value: value=250 unit=°
